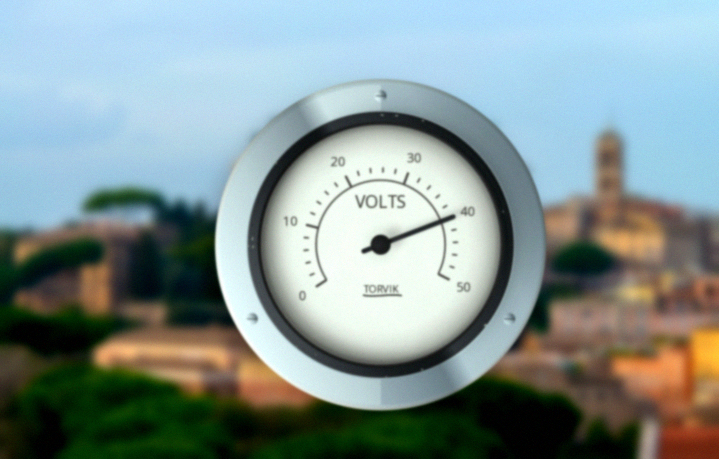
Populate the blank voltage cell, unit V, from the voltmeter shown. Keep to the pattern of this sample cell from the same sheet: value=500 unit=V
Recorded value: value=40 unit=V
